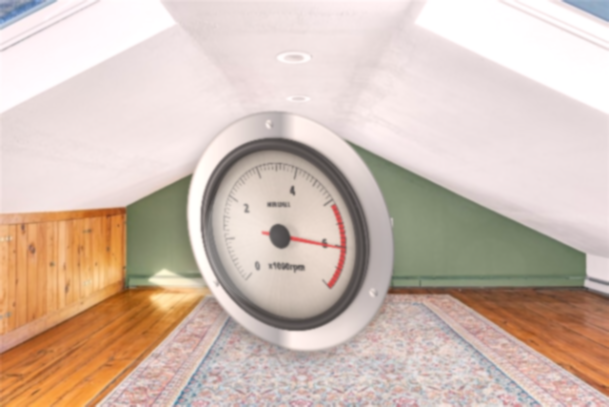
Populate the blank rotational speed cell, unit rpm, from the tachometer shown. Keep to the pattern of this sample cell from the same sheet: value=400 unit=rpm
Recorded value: value=6000 unit=rpm
